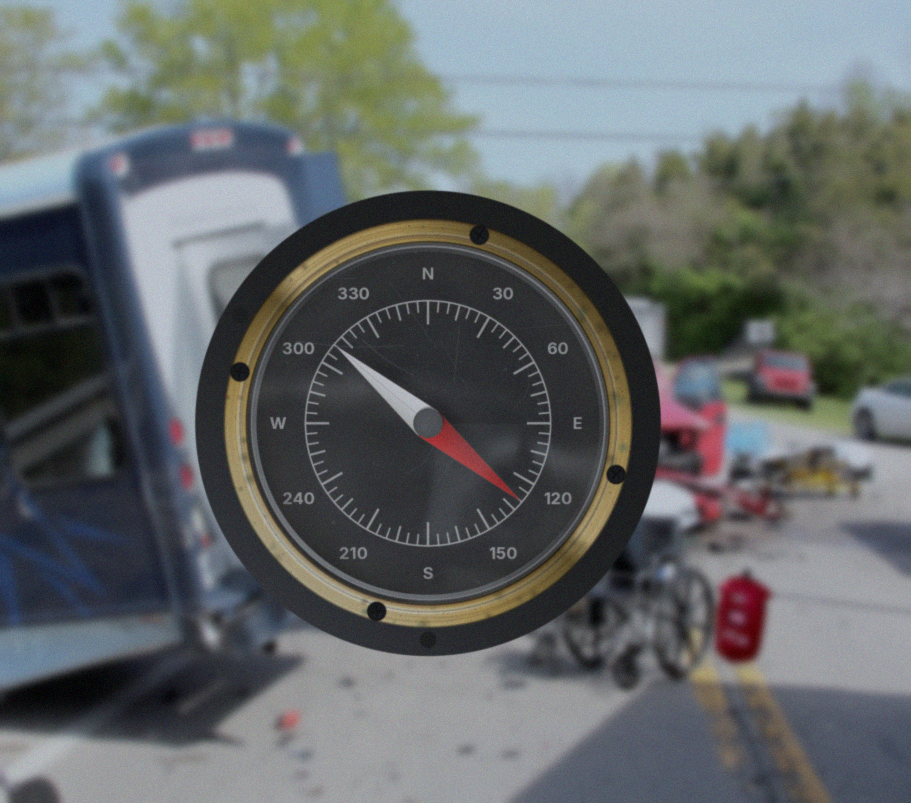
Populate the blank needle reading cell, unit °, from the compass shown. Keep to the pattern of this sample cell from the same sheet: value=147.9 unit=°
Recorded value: value=130 unit=°
